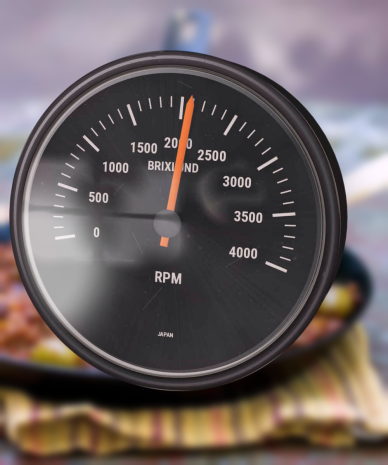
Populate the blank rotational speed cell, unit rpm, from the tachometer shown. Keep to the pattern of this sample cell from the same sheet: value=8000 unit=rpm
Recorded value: value=2100 unit=rpm
